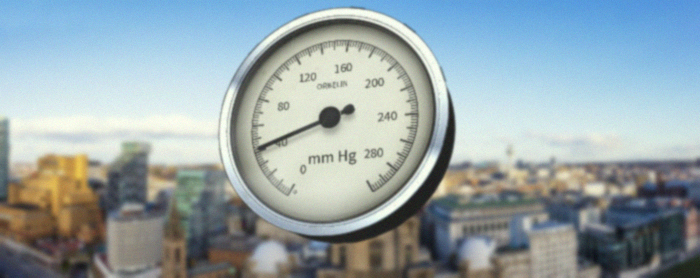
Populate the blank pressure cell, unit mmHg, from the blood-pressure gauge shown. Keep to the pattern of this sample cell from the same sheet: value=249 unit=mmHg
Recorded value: value=40 unit=mmHg
